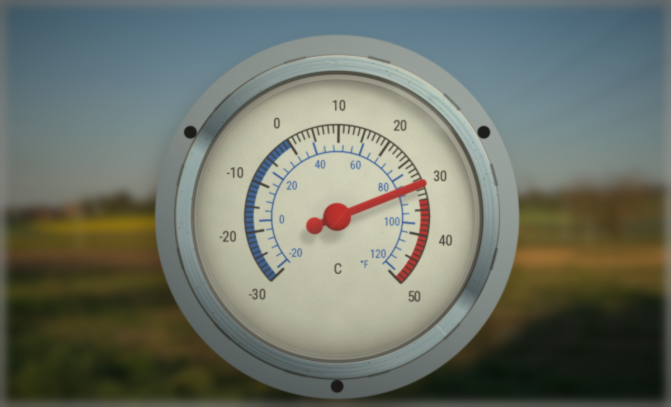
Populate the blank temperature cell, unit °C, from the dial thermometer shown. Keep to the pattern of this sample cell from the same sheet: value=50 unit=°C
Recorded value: value=30 unit=°C
